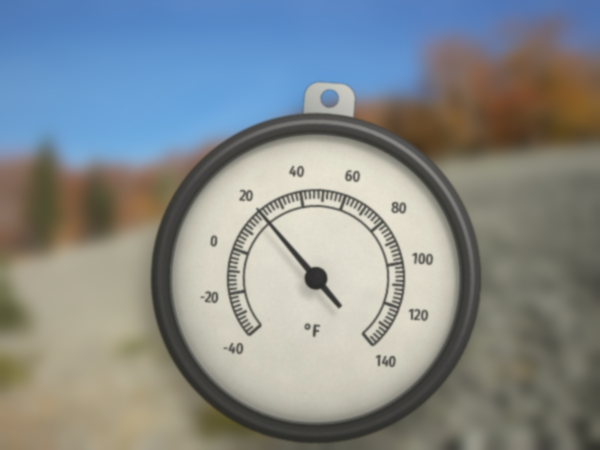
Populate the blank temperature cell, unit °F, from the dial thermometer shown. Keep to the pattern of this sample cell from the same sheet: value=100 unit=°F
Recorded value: value=20 unit=°F
